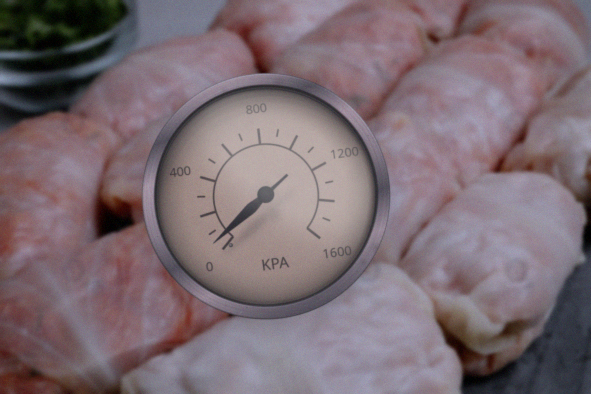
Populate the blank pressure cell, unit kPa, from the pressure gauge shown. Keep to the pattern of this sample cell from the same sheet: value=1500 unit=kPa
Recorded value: value=50 unit=kPa
